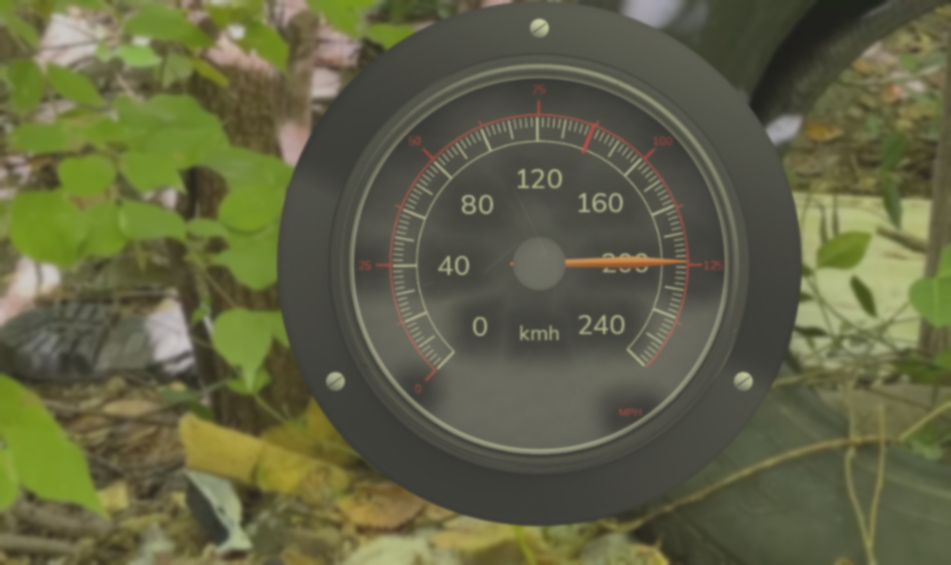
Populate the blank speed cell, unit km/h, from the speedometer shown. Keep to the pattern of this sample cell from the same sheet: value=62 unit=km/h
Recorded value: value=200 unit=km/h
